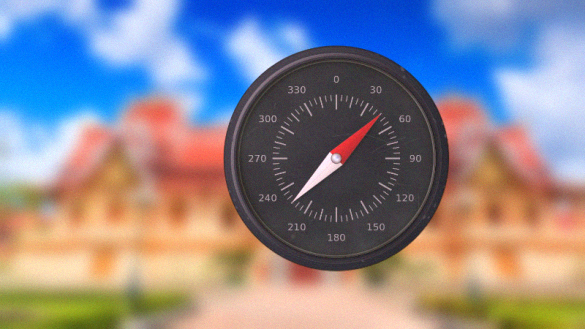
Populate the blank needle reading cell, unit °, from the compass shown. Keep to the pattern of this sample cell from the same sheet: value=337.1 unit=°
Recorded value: value=45 unit=°
